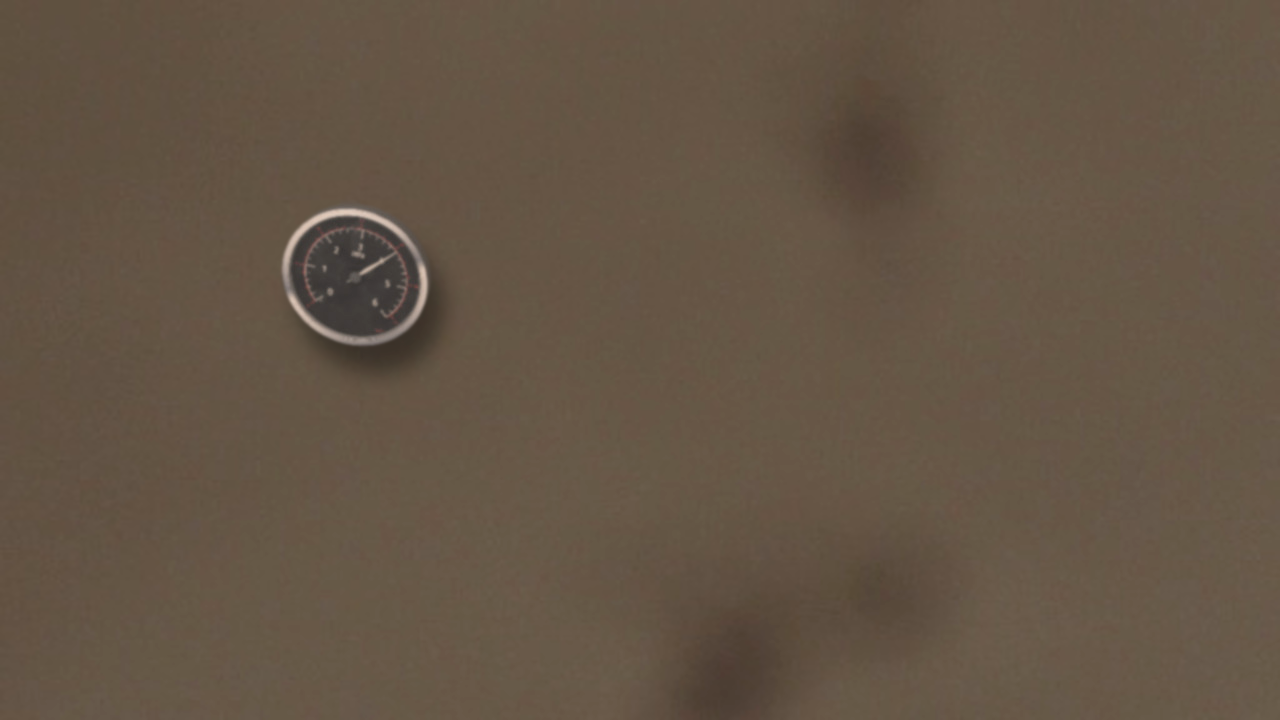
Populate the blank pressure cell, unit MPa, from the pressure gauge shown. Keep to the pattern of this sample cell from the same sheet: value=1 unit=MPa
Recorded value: value=4 unit=MPa
